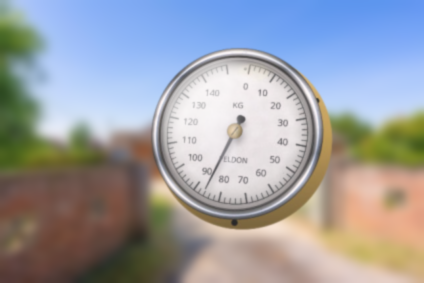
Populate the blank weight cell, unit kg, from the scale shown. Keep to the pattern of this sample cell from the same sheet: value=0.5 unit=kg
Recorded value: value=86 unit=kg
